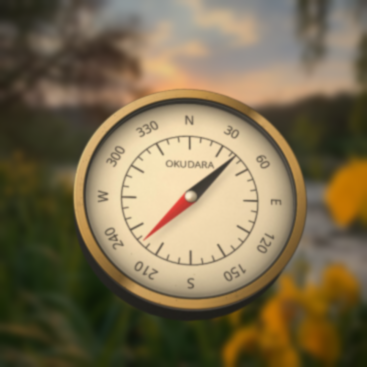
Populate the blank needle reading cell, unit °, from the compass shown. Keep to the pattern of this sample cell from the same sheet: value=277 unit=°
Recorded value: value=225 unit=°
